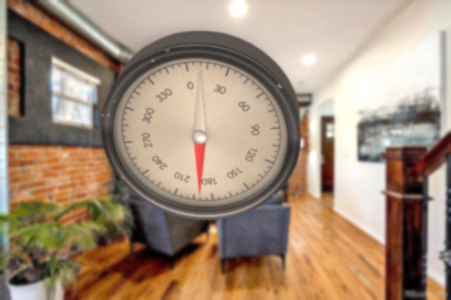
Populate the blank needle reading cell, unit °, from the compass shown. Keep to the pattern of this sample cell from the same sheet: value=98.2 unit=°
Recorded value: value=190 unit=°
